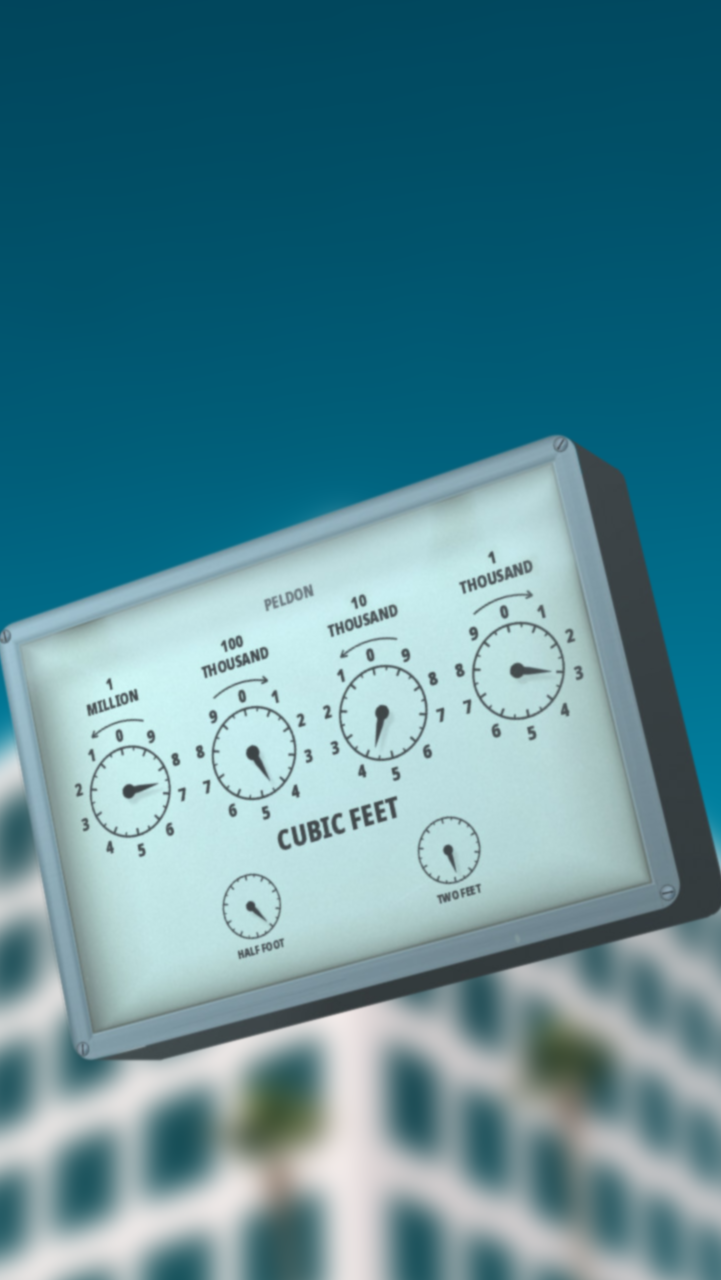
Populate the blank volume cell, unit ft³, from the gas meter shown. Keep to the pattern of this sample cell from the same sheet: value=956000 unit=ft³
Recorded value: value=744300 unit=ft³
